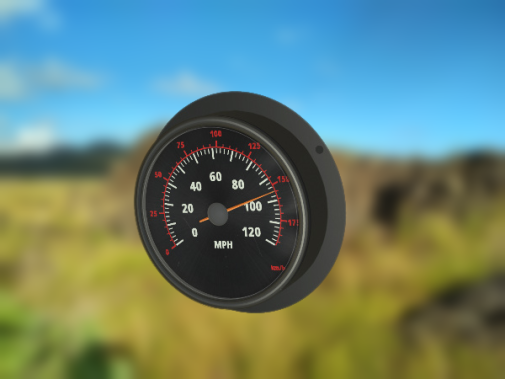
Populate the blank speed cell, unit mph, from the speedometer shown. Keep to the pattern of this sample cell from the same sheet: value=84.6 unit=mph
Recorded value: value=96 unit=mph
